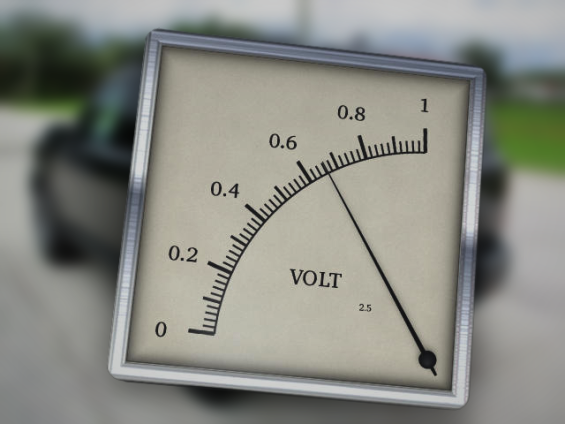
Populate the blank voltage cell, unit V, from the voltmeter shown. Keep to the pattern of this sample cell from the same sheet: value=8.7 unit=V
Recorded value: value=0.66 unit=V
